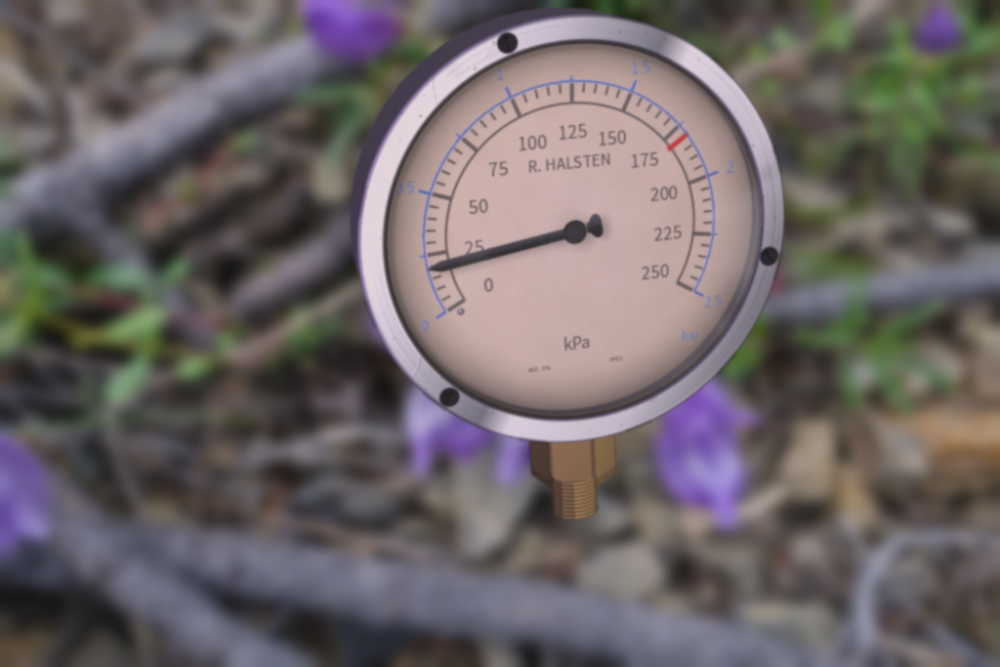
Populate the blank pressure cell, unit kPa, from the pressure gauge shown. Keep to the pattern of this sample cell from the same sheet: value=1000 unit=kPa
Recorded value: value=20 unit=kPa
